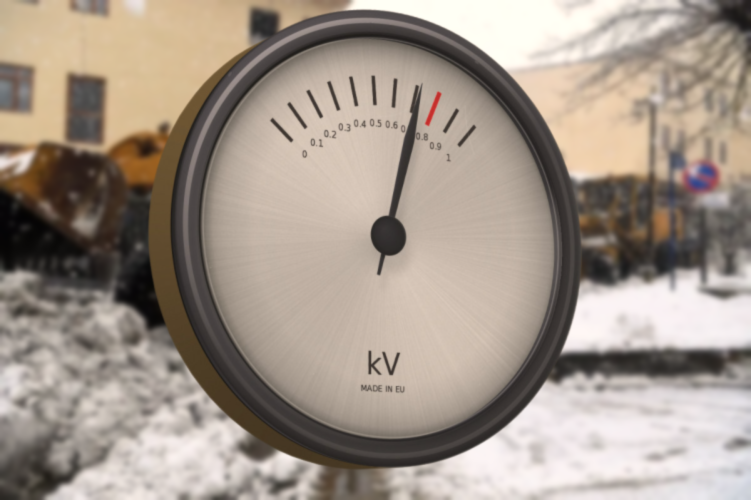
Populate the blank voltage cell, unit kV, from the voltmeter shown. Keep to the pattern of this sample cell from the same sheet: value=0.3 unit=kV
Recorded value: value=0.7 unit=kV
